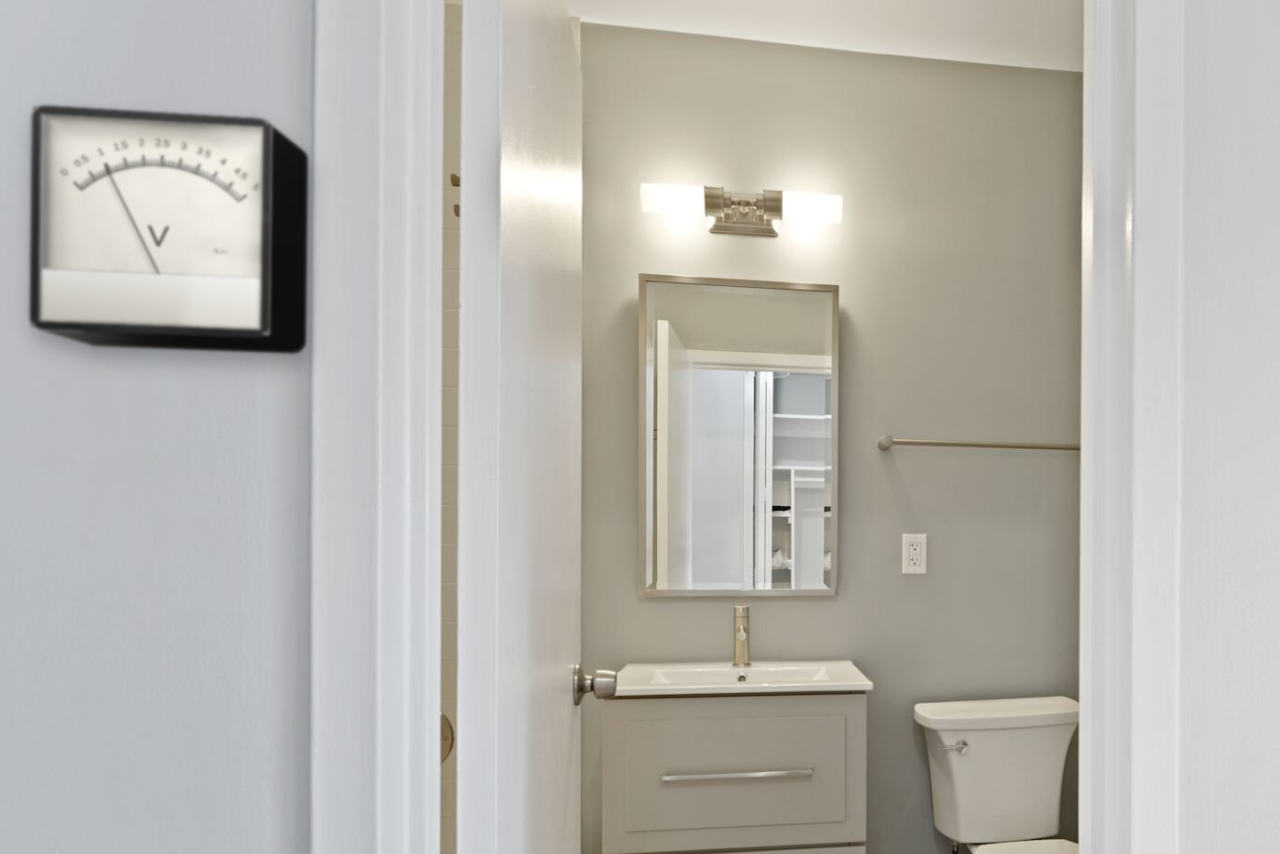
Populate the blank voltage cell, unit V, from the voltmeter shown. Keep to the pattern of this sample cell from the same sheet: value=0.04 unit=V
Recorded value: value=1 unit=V
